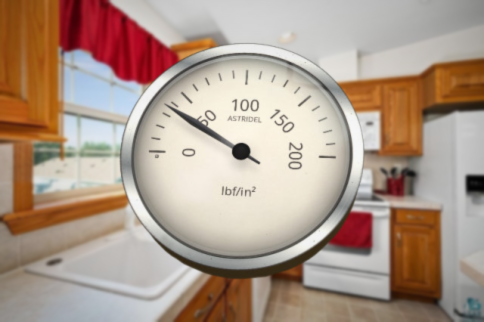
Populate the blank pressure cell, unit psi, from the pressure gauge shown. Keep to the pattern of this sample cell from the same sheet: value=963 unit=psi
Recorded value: value=35 unit=psi
